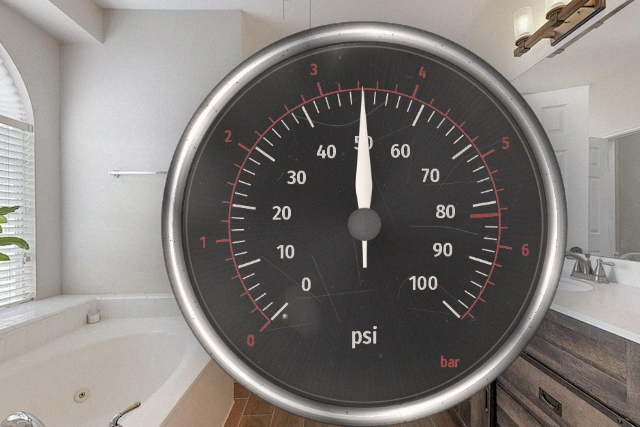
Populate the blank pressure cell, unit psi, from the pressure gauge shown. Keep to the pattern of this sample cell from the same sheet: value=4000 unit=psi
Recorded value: value=50 unit=psi
